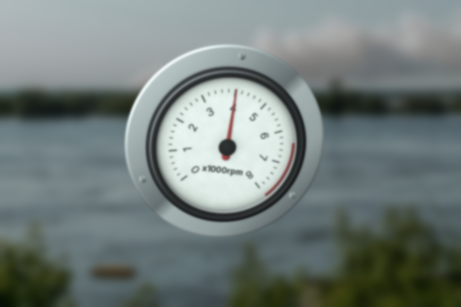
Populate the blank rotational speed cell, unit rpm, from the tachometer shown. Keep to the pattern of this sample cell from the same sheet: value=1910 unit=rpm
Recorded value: value=4000 unit=rpm
